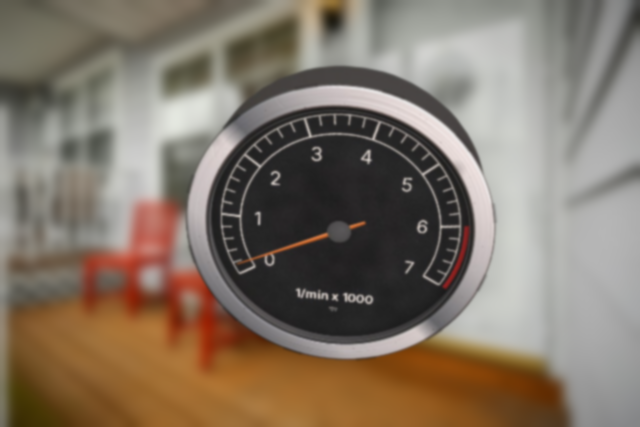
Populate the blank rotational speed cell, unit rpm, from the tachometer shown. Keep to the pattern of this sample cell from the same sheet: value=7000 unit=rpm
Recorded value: value=200 unit=rpm
